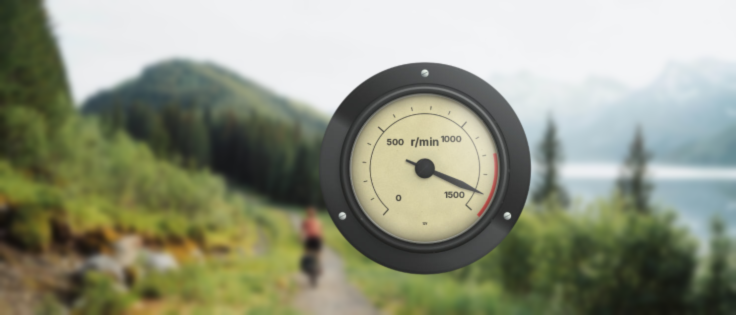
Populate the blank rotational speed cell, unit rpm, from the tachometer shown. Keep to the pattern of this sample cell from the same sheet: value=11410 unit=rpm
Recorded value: value=1400 unit=rpm
